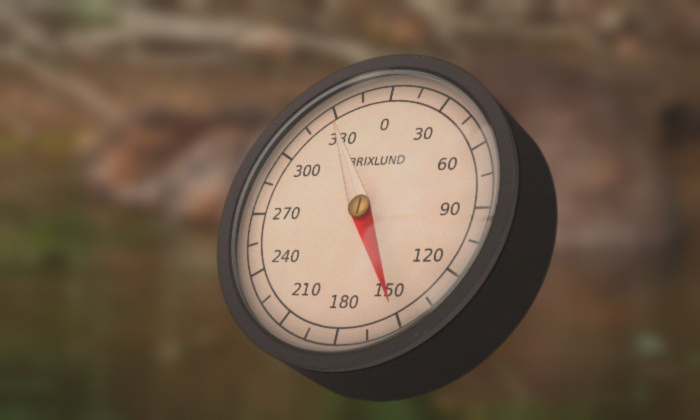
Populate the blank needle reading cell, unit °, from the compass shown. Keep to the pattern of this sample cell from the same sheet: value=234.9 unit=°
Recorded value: value=150 unit=°
